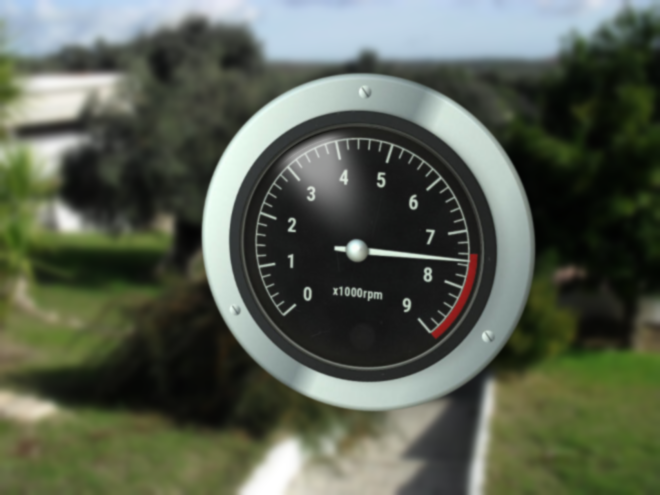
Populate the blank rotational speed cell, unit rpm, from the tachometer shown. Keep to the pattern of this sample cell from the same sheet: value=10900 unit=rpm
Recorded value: value=7500 unit=rpm
